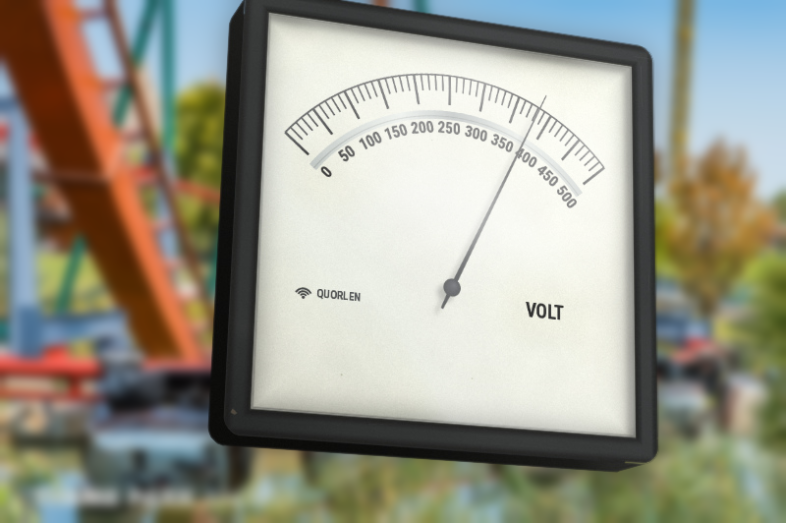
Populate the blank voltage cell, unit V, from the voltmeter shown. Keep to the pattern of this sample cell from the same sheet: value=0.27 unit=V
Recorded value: value=380 unit=V
